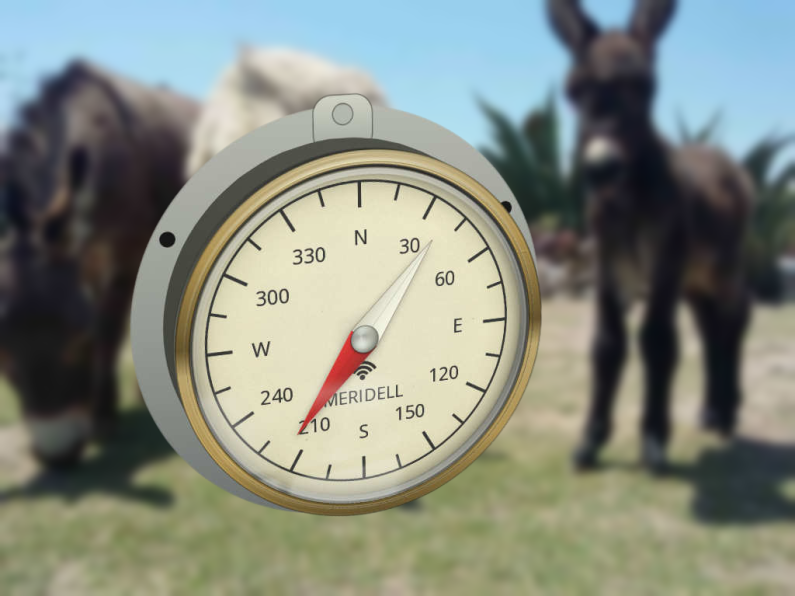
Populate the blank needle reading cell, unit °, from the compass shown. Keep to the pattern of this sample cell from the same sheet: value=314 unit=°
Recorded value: value=217.5 unit=°
